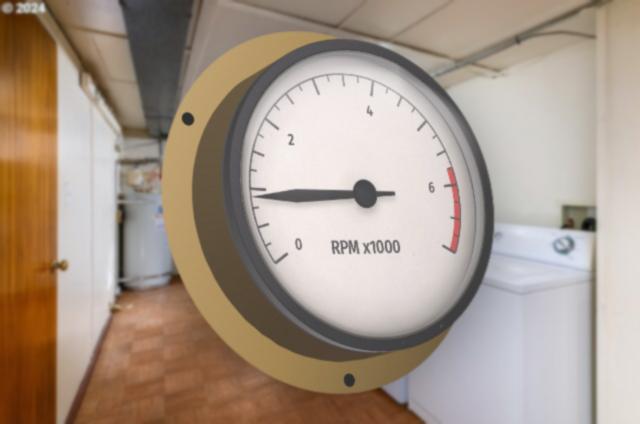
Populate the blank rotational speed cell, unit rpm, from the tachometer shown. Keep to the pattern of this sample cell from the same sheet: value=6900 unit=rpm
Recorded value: value=875 unit=rpm
